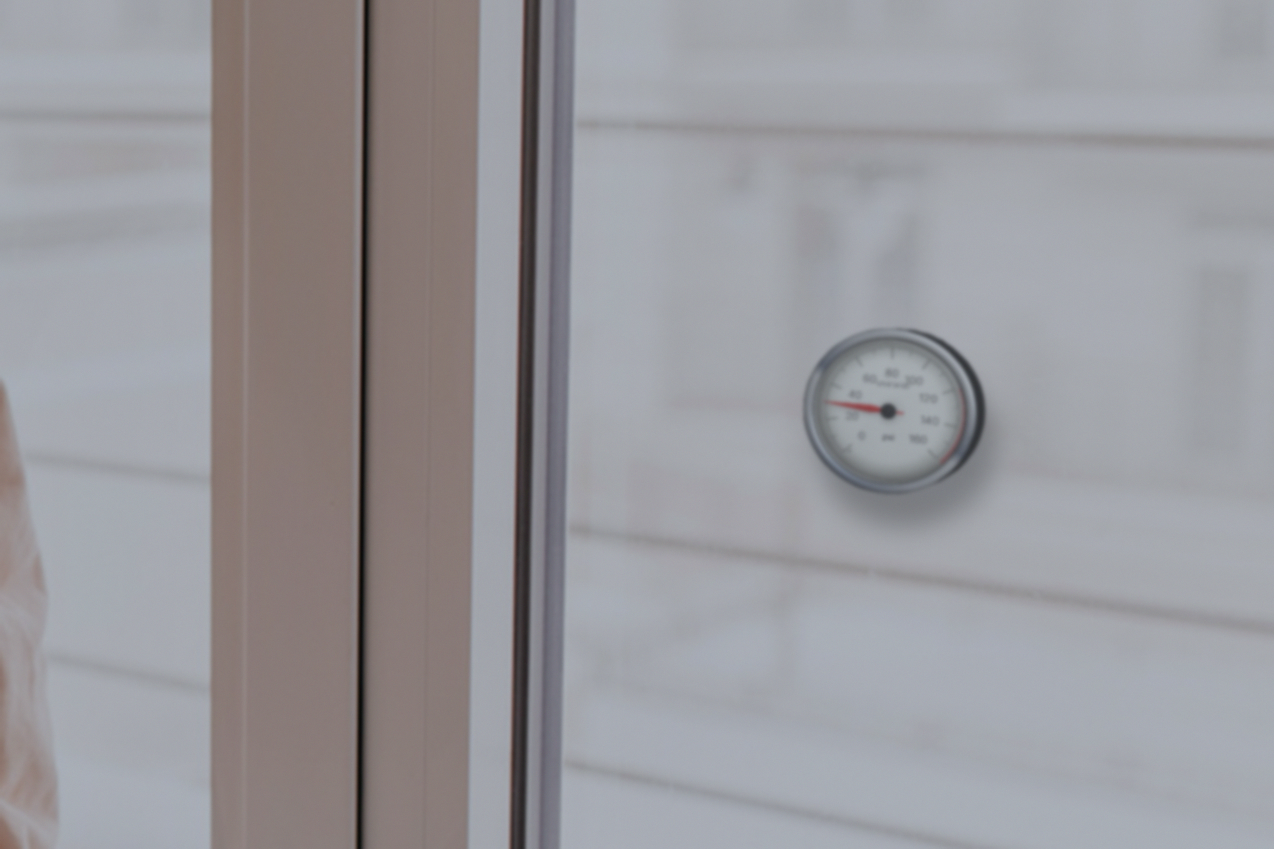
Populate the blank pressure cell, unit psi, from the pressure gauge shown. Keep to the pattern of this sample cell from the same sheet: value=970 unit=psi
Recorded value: value=30 unit=psi
